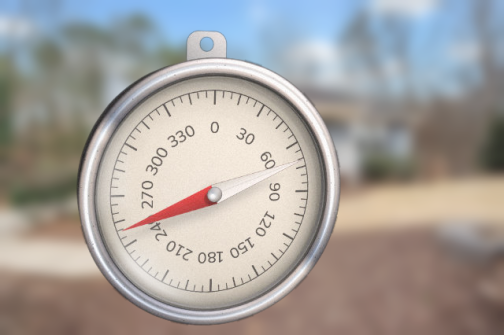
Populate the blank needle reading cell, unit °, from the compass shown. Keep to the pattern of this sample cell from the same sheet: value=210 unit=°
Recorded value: value=250 unit=°
